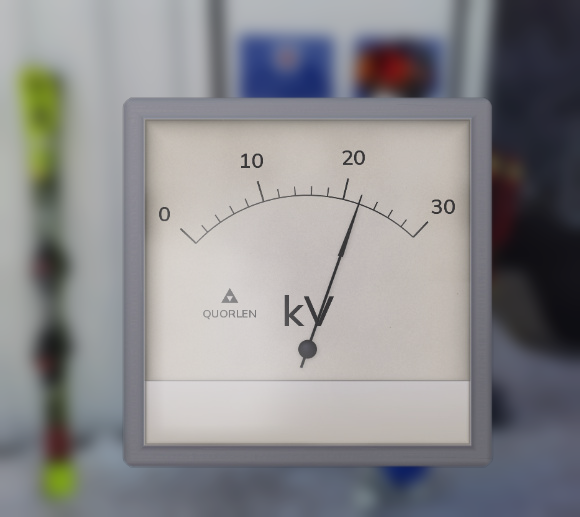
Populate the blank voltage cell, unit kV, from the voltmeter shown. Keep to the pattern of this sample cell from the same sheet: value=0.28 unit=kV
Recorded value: value=22 unit=kV
